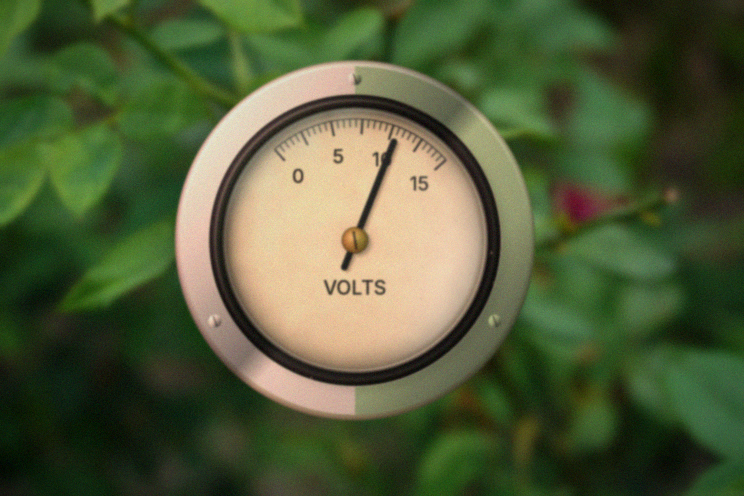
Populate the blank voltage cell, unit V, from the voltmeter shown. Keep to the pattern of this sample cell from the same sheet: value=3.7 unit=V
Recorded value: value=10.5 unit=V
